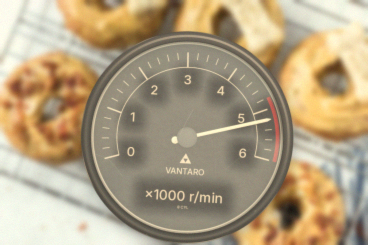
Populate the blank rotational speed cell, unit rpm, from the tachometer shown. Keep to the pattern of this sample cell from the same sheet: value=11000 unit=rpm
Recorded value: value=5200 unit=rpm
